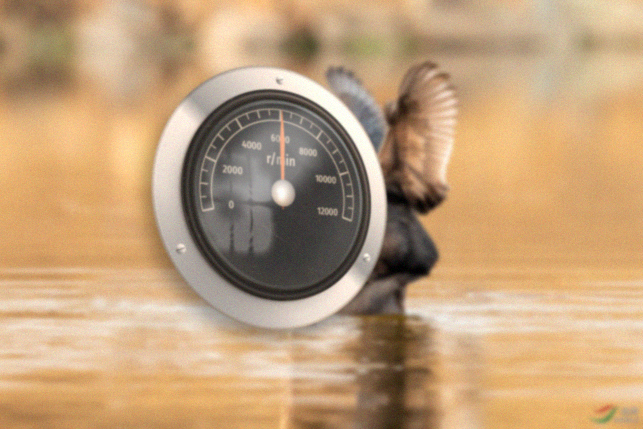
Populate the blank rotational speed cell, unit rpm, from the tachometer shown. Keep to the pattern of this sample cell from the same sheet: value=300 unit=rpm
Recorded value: value=6000 unit=rpm
